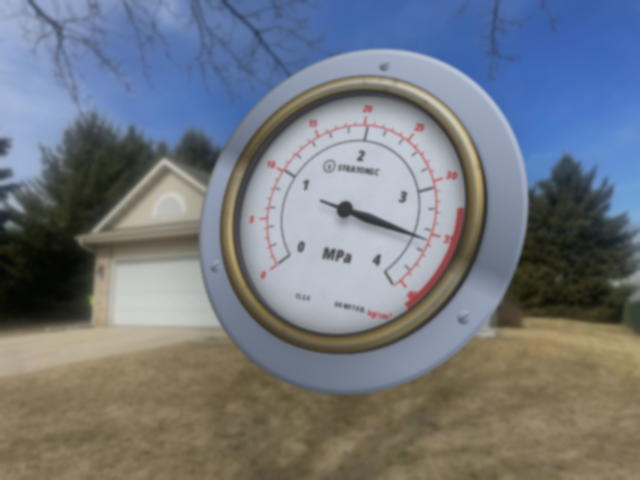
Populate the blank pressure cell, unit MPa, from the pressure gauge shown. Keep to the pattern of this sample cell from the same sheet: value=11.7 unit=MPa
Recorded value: value=3.5 unit=MPa
